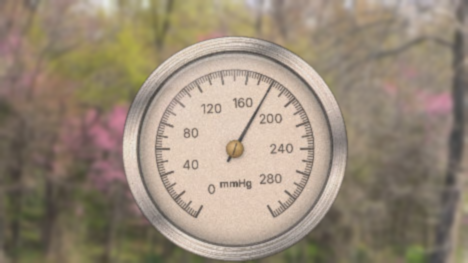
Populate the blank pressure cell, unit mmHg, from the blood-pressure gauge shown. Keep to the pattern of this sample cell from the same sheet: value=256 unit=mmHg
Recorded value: value=180 unit=mmHg
